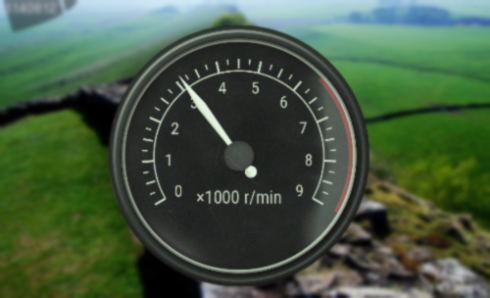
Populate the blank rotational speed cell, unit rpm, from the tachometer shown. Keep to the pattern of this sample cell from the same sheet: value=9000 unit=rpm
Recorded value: value=3125 unit=rpm
